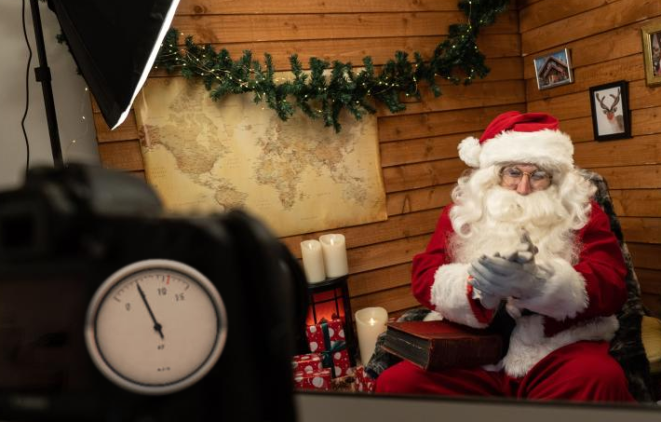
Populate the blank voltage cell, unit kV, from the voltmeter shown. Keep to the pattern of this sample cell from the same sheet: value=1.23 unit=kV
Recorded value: value=5 unit=kV
